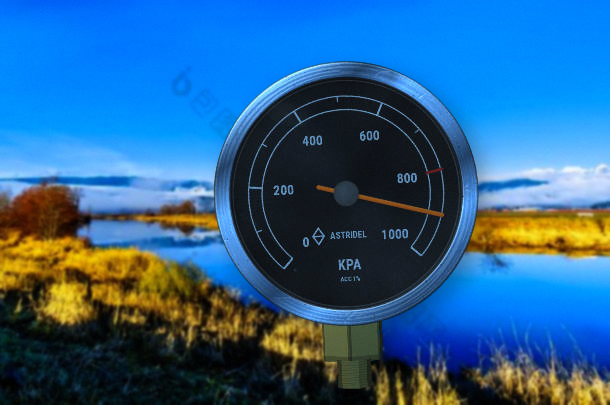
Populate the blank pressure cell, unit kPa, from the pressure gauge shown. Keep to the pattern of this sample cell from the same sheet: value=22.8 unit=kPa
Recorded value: value=900 unit=kPa
